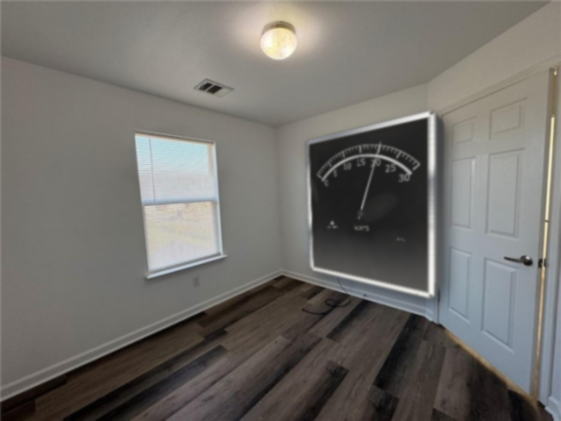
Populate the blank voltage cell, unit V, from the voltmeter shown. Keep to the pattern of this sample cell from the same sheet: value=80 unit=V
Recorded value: value=20 unit=V
